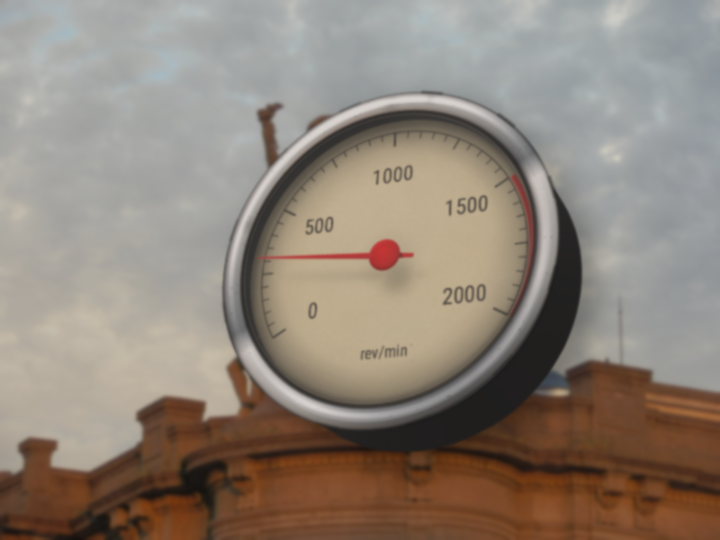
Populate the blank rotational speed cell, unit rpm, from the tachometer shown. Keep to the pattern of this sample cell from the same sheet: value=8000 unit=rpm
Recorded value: value=300 unit=rpm
